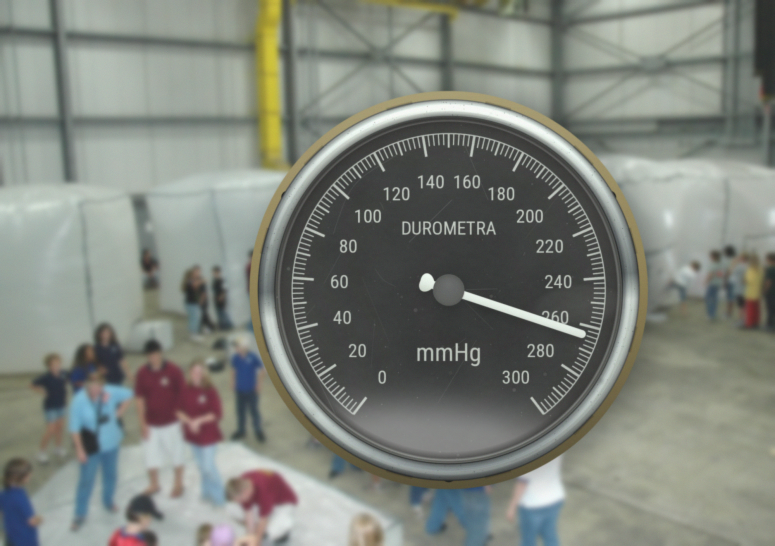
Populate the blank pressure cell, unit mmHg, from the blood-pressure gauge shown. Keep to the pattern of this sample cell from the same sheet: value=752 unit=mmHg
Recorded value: value=264 unit=mmHg
